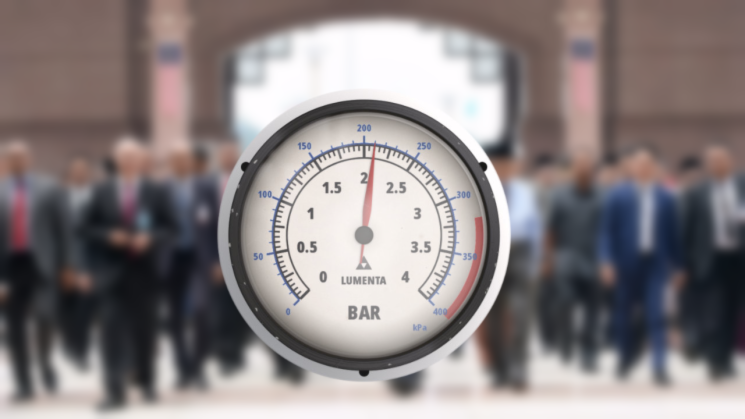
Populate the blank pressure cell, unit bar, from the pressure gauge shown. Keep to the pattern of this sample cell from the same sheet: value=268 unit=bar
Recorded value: value=2.1 unit=bar
